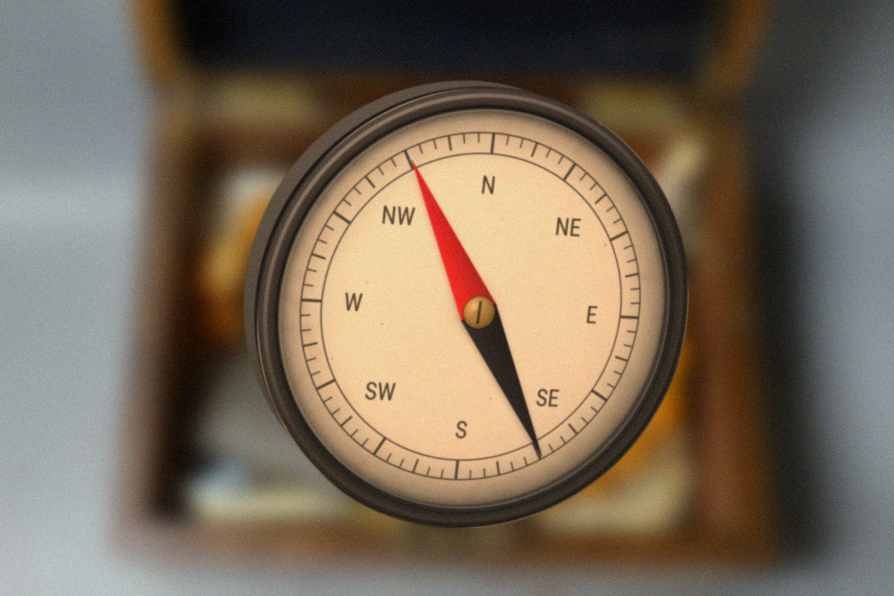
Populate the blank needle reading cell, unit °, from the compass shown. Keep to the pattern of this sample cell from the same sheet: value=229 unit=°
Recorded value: value=330 unit=°
